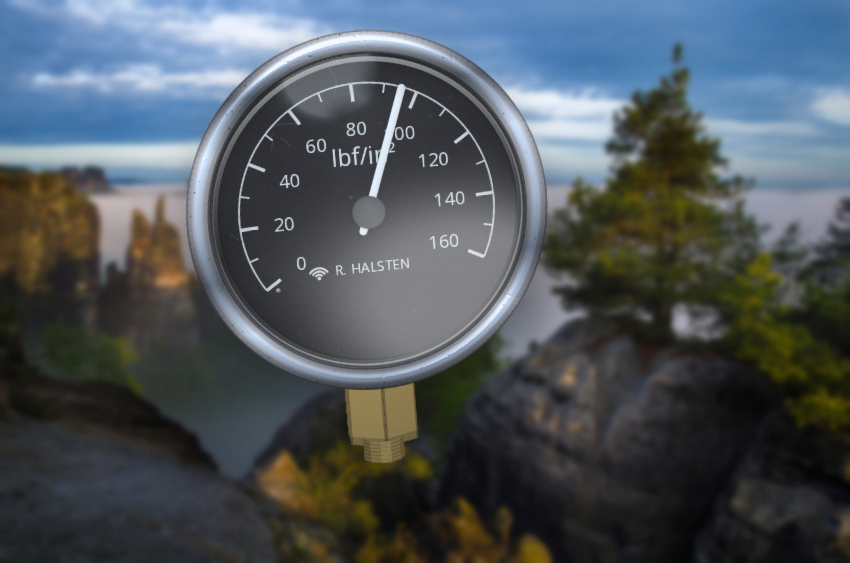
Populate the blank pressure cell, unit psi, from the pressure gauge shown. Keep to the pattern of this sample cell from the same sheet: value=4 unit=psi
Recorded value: value=95 unit=psi
